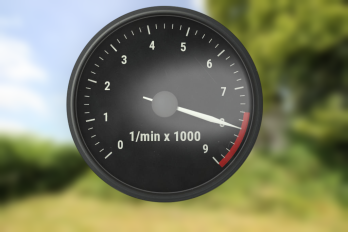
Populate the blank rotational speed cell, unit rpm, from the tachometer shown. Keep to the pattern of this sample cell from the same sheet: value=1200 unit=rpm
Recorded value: value=8000 unit=rpm
